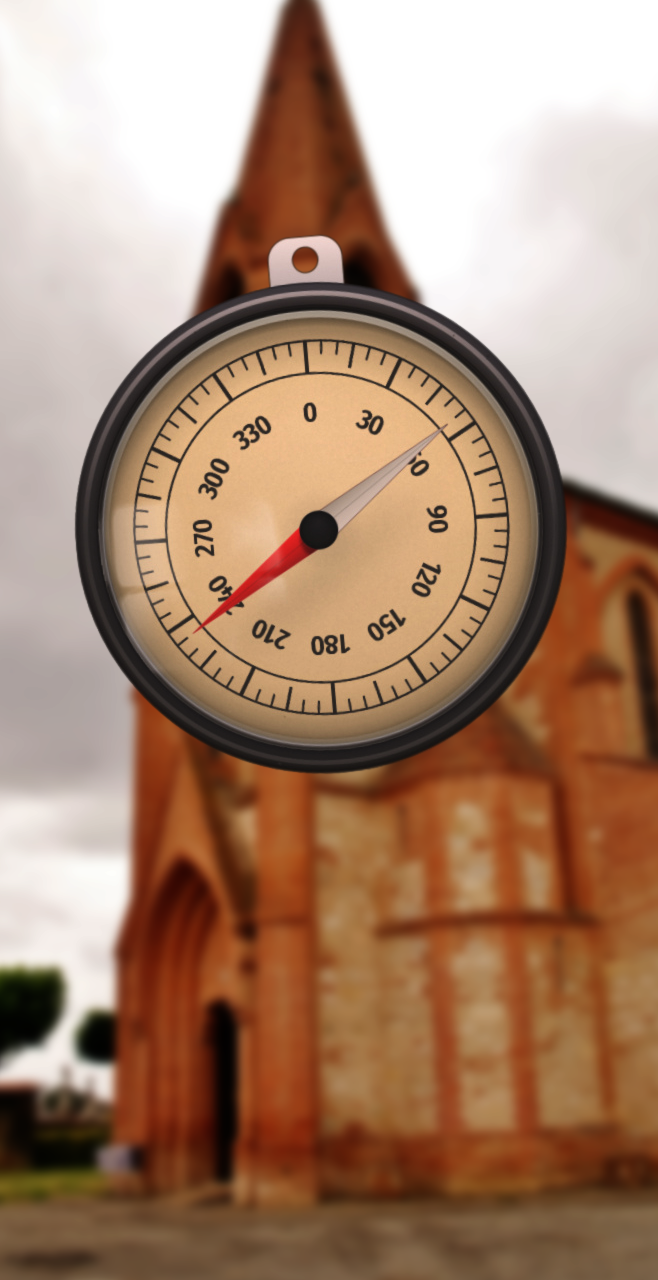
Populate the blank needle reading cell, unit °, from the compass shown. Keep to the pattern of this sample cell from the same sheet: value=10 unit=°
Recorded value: value=235 unit=°
